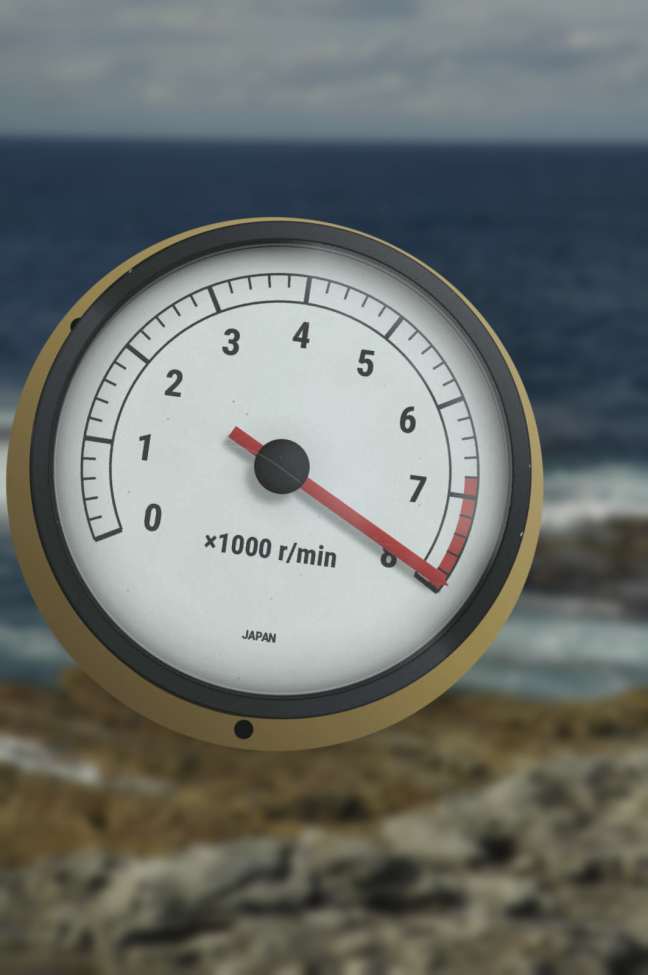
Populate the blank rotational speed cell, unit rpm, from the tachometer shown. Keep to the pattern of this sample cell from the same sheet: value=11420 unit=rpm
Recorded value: value=7900 unit=rpm
